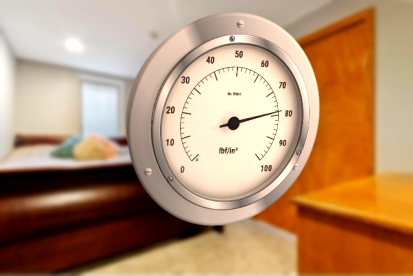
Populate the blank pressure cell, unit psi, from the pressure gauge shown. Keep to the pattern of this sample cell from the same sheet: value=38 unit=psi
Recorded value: value=78 unit=psi
